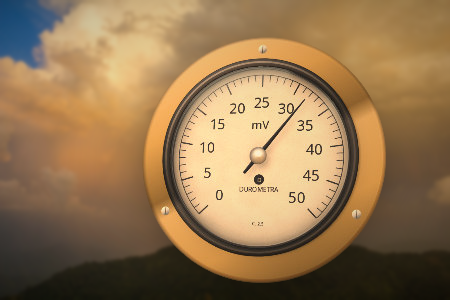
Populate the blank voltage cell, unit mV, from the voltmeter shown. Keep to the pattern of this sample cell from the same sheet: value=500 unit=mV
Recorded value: value=32 unit=mV
